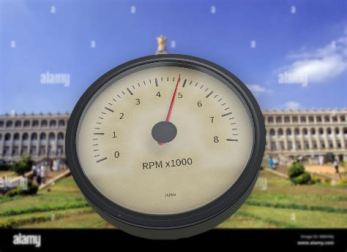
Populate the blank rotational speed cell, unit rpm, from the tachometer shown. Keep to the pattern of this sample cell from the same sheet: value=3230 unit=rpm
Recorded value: value=4800 unit=rpm
